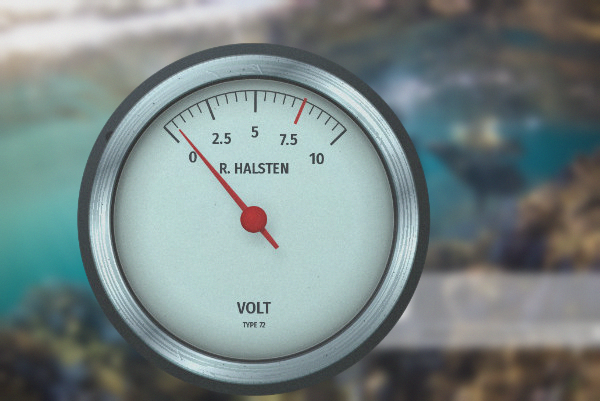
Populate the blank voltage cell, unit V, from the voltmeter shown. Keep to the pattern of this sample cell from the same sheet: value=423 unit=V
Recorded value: value=0.5 unit=V
